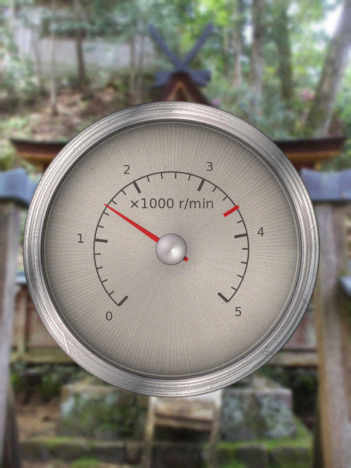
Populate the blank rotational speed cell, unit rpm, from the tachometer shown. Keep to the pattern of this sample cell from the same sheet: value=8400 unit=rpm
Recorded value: value=1500 unit=rpm
